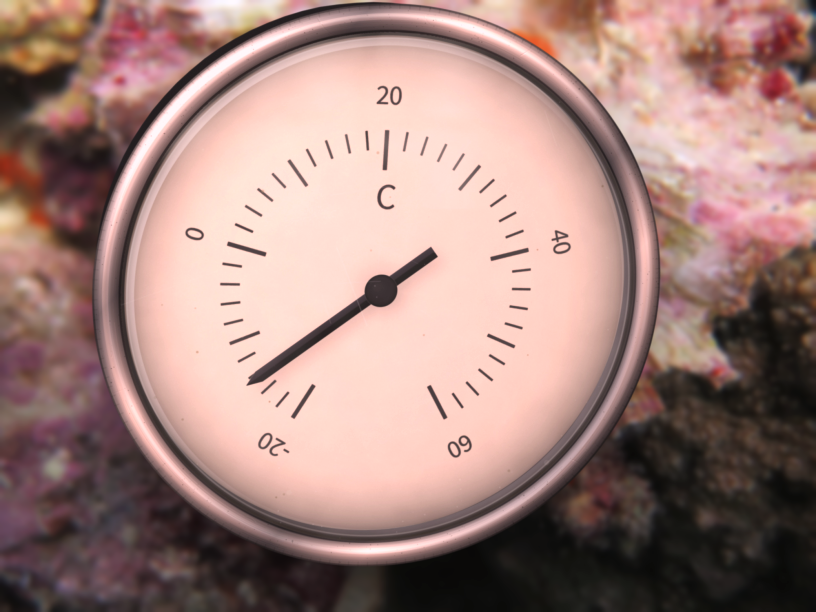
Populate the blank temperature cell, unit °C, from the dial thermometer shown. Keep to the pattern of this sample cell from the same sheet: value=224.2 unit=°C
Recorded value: value=-14 unit=°C
